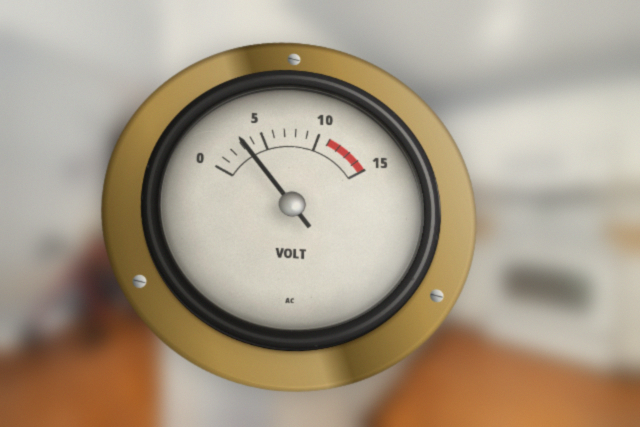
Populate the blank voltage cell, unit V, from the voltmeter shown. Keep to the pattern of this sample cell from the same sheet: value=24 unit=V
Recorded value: value=3 unit=V
